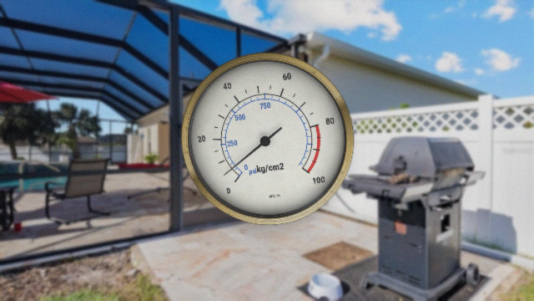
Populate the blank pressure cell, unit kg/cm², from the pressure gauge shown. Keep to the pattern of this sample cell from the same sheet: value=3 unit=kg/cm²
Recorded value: value=5 unit=kg/cm²
